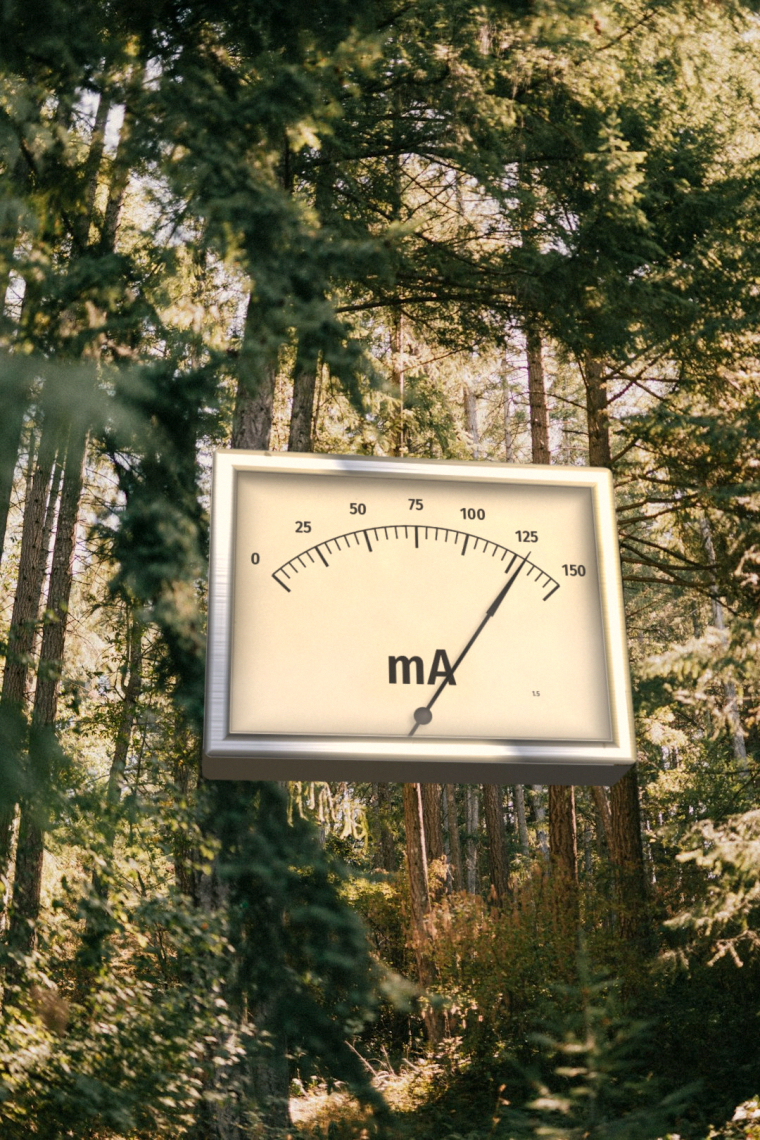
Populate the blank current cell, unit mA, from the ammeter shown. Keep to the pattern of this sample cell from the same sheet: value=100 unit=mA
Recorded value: value=130 unit=mA
